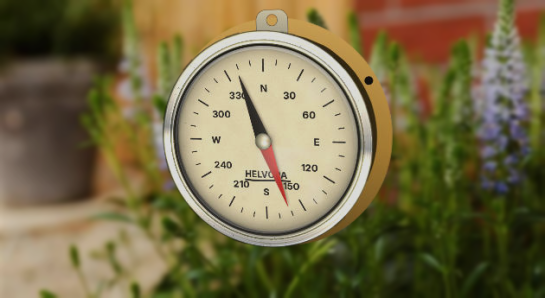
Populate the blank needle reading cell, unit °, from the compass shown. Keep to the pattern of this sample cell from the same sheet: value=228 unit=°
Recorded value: value=160 unit=°
